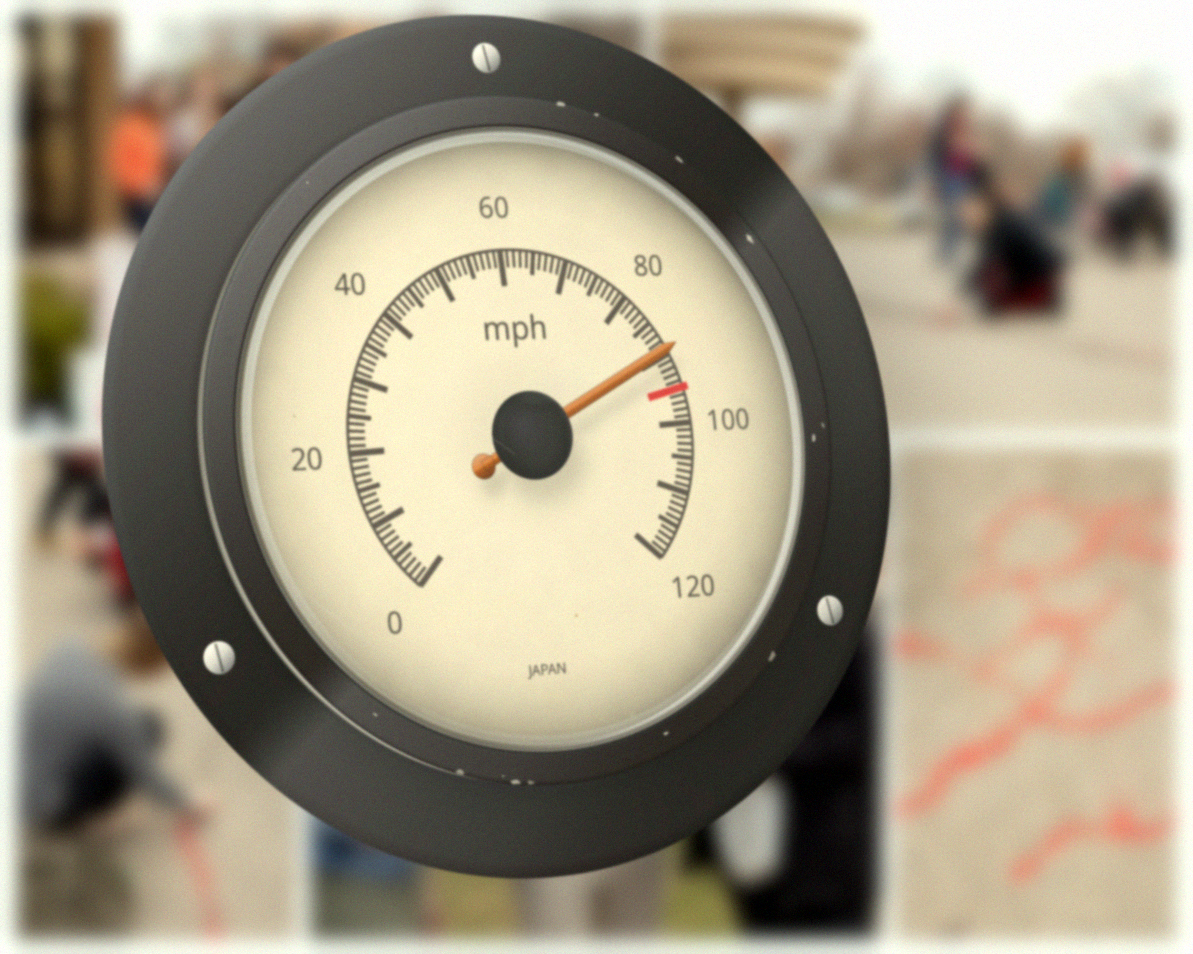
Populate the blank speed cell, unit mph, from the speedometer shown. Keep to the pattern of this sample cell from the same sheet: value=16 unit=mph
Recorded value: value=89 unit=mph
